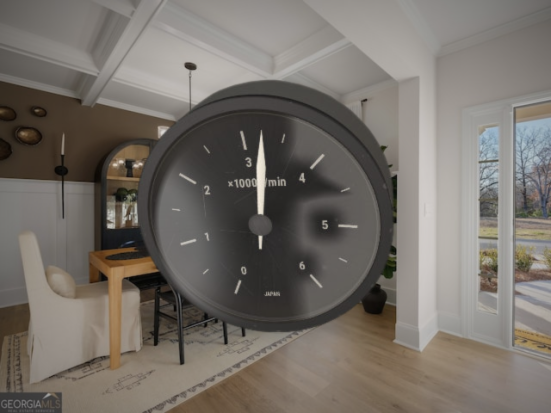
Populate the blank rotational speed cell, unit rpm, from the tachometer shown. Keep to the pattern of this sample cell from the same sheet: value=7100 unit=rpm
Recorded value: value=3250 unit=rpm
